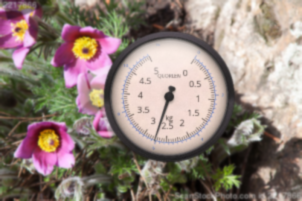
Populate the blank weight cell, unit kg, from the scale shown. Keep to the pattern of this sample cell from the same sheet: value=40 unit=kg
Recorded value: value=2.75 unit=kg
